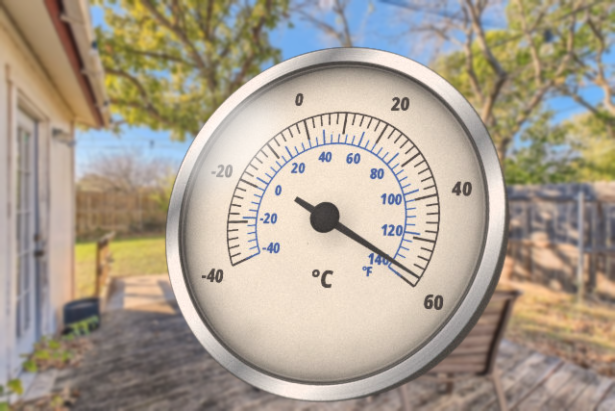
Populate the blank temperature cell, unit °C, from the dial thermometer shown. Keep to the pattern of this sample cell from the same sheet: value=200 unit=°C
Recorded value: value=58 unit=°C
